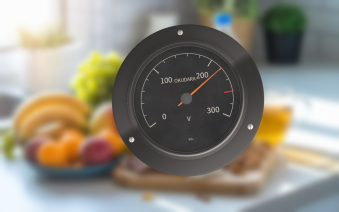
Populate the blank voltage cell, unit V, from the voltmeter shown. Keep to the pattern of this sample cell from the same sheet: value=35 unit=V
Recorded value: value=220 unit=V
